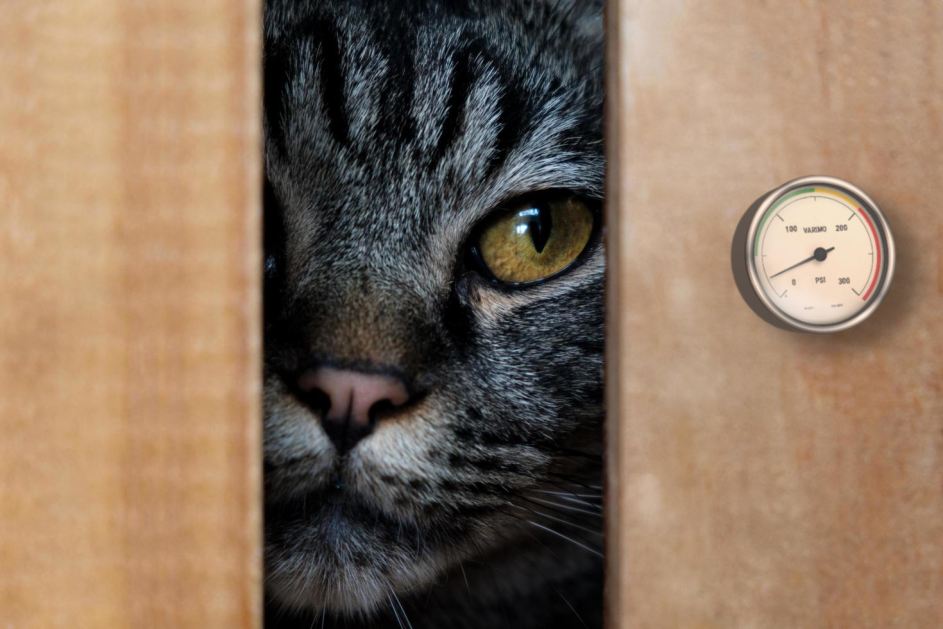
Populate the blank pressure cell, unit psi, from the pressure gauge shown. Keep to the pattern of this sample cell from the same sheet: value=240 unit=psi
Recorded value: value=25 unit=psi
